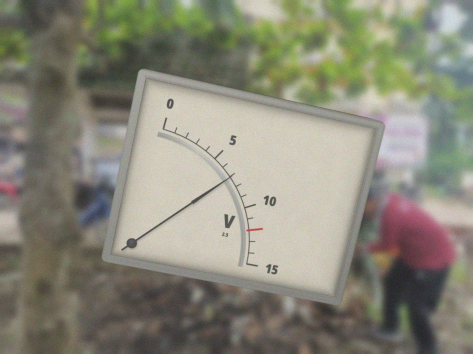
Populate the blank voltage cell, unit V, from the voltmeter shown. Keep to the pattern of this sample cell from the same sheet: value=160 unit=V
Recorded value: value=7 unit=V
